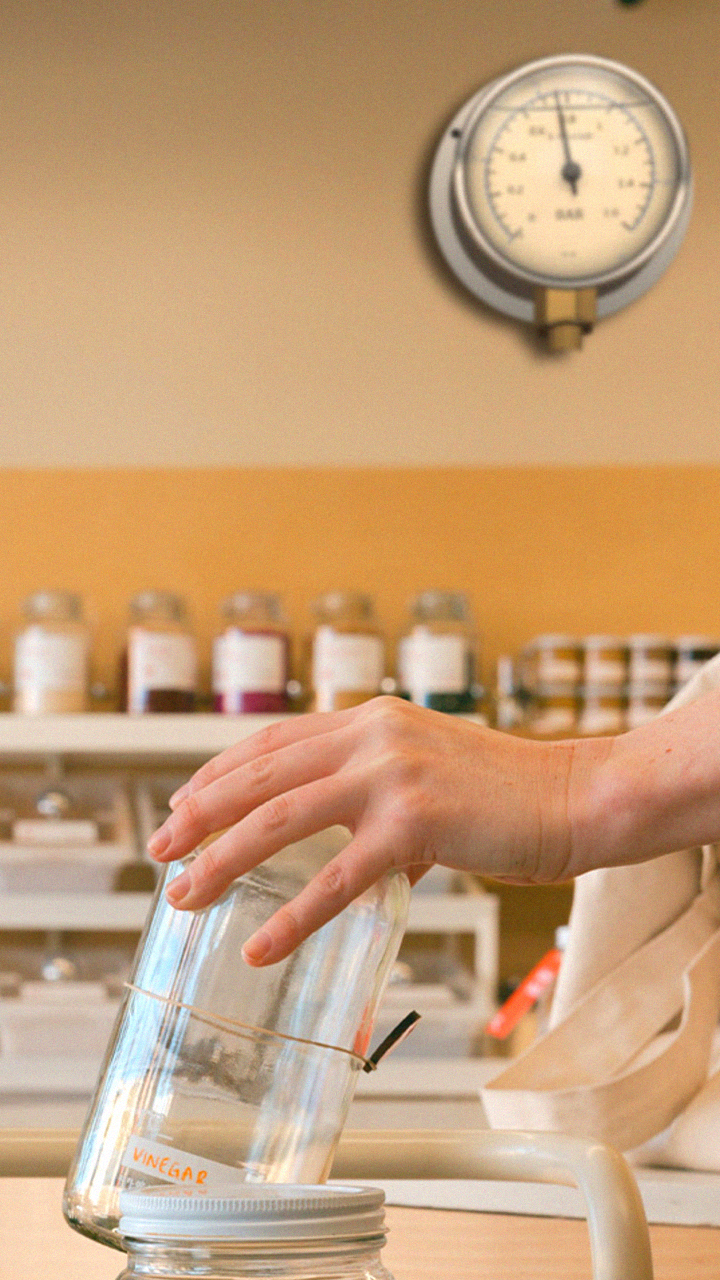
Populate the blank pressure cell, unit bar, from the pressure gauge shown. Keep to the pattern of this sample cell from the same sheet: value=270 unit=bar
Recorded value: value=0.75 unit=bar
